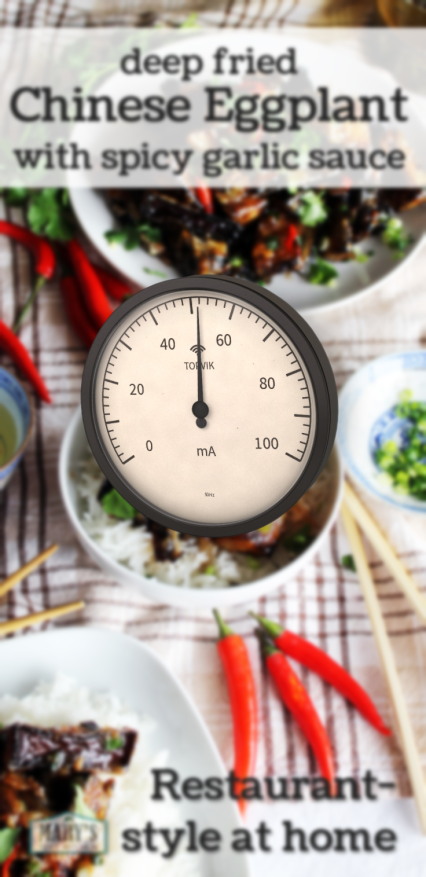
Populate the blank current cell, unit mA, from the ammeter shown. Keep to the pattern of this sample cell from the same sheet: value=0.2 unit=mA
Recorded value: value=52 unit=mA
